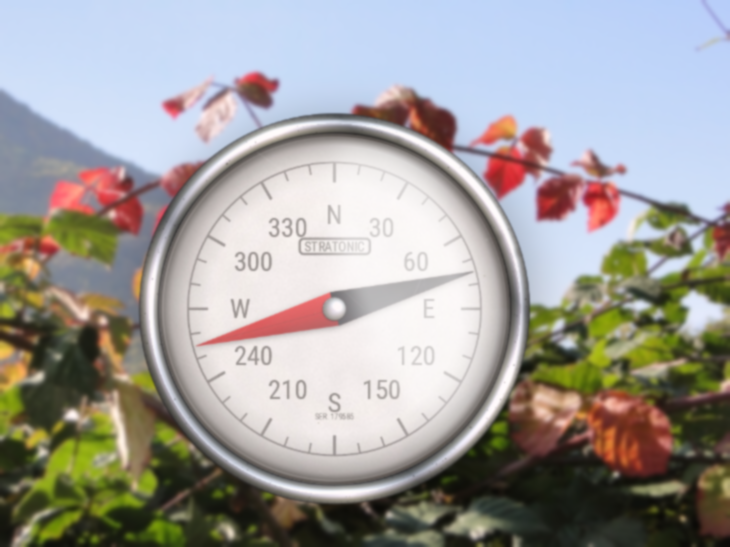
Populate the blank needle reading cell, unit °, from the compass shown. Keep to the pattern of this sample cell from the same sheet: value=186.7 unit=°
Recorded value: value=255 unit=°
